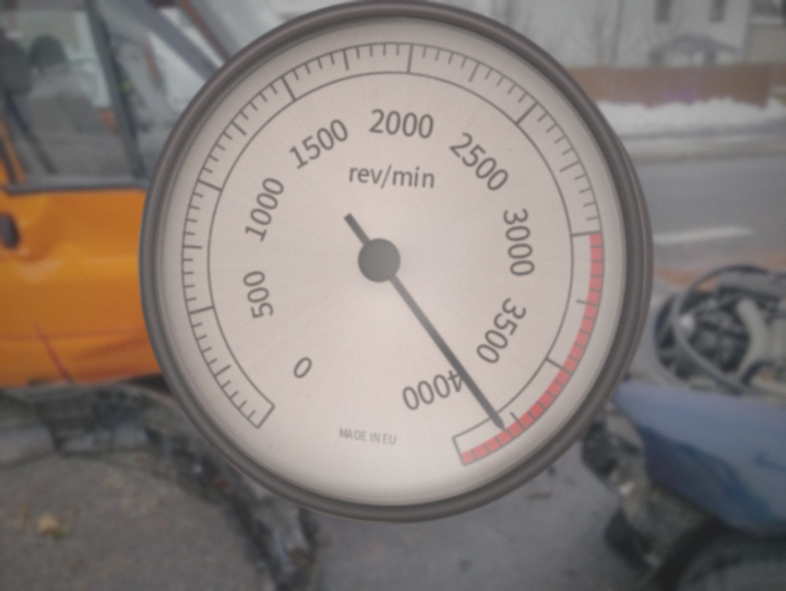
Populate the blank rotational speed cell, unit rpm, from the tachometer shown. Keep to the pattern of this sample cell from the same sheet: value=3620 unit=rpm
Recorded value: value=3800 unit=rpm
